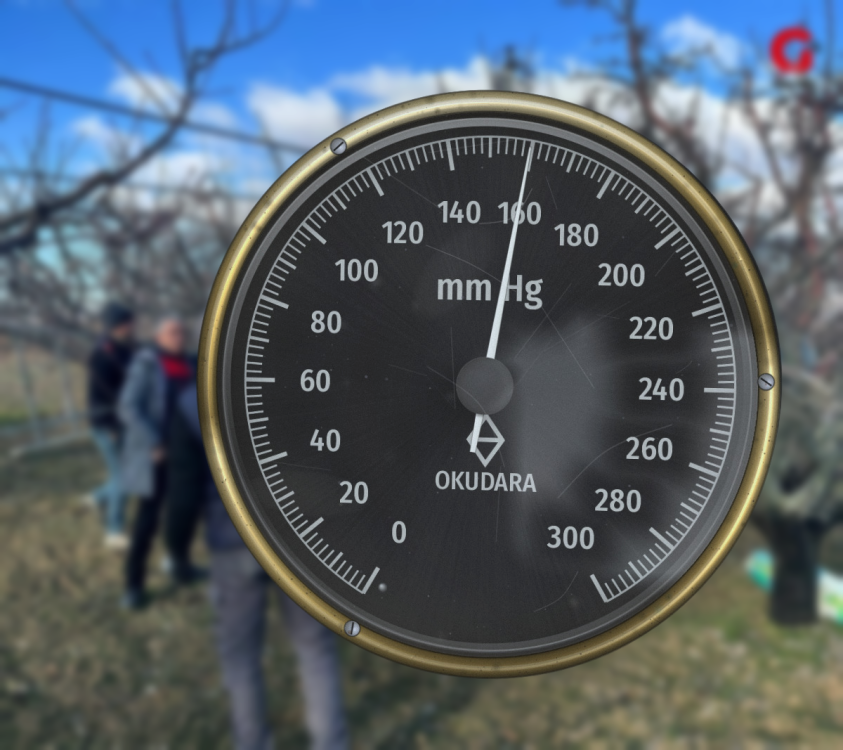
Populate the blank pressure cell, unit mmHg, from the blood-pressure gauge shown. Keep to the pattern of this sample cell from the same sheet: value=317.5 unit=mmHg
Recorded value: value=160 unit=mmHg
